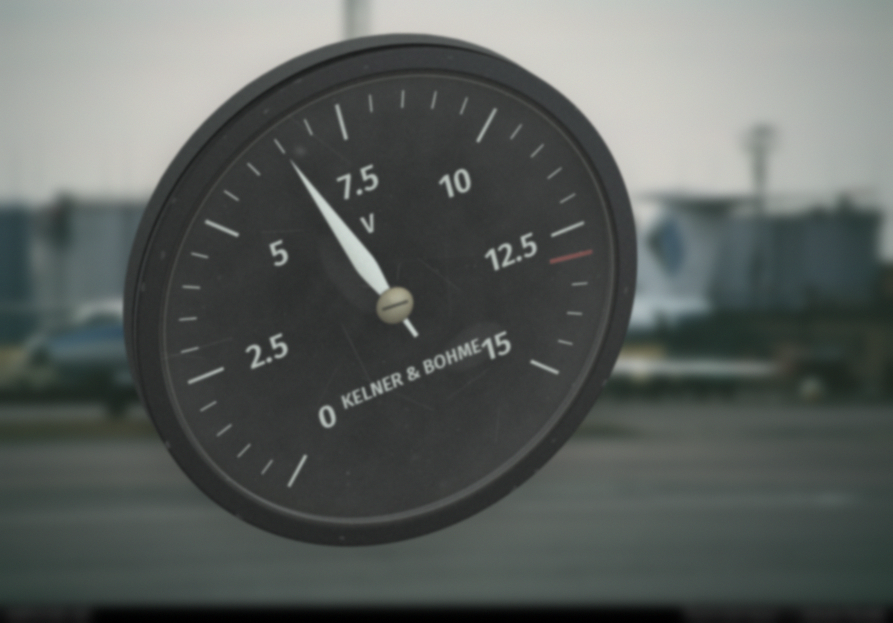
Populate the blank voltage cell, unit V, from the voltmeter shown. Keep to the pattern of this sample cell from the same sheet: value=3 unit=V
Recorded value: value=6.5 unit=V
